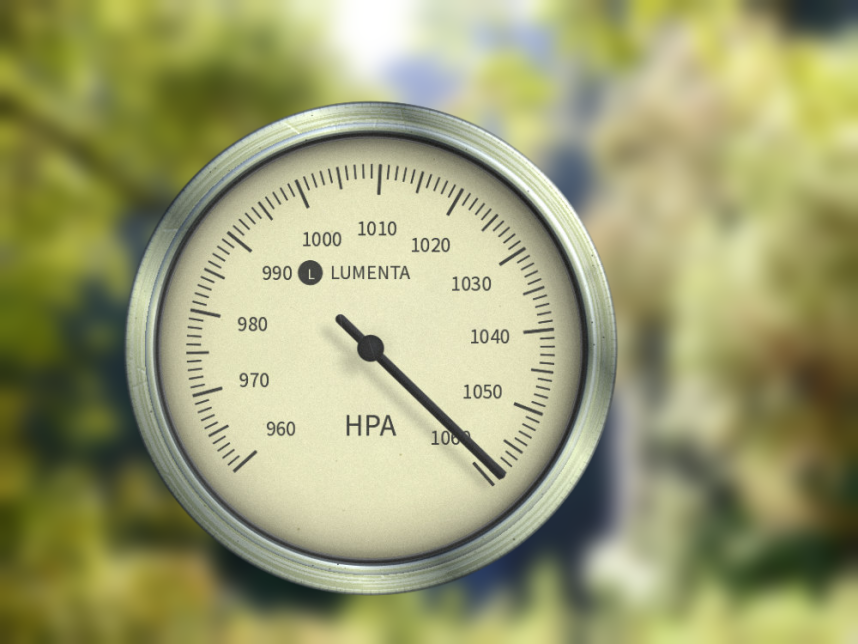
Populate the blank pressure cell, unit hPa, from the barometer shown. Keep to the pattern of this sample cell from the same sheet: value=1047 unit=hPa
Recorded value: value=1058.5 unit=hPa
